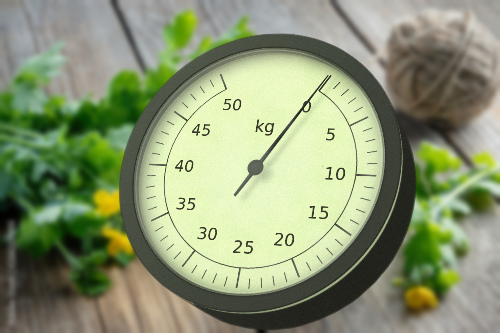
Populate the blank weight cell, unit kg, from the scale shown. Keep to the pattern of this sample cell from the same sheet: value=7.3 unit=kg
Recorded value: value=0 unit=kg
